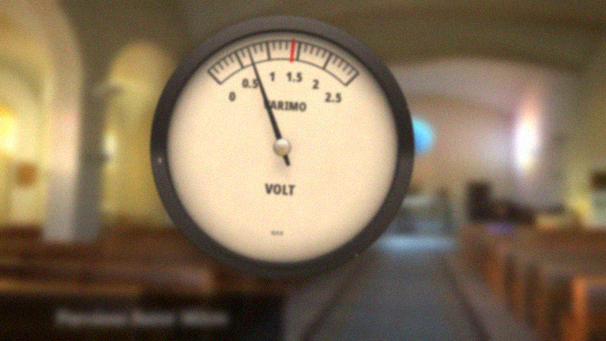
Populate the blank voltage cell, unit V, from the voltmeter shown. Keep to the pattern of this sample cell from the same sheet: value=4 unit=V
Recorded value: value=0.7 unit=V
